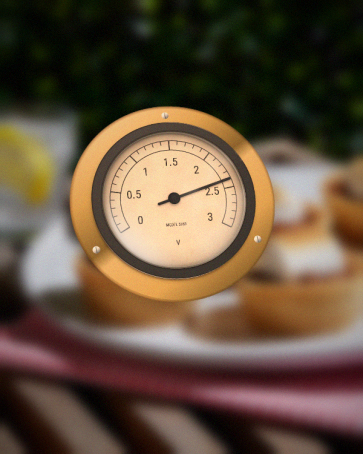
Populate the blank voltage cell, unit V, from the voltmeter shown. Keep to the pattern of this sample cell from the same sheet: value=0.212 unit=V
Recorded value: value=2.4 unit=V
